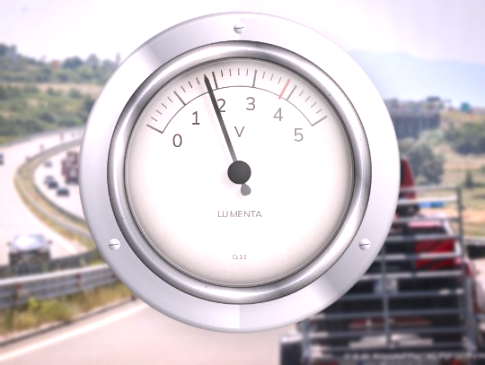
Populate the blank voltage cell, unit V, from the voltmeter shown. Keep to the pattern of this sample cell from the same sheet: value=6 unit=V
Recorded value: value=1.8 unit=V
